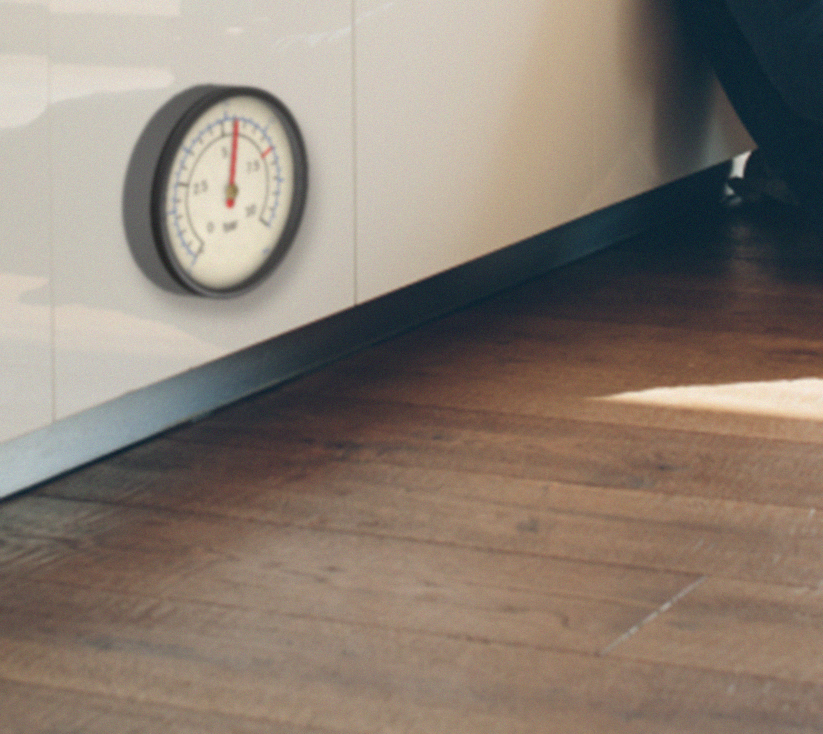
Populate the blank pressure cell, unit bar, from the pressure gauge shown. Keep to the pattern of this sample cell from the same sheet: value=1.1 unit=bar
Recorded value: value=5.5 unit=bar
